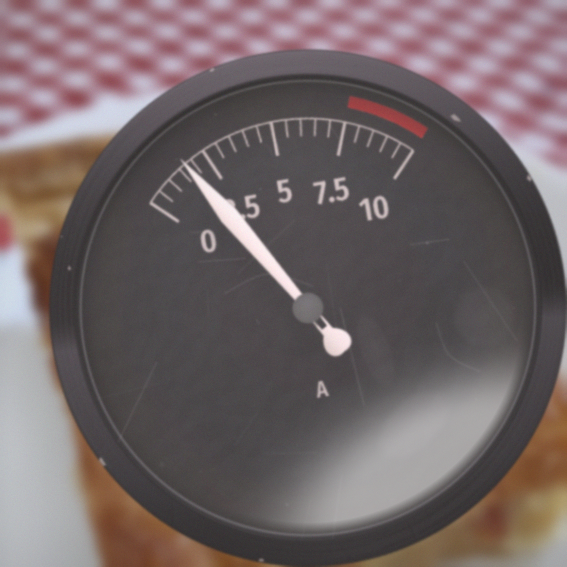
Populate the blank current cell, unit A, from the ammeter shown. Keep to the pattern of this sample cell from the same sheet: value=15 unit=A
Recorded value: value=1.75 unit=A
